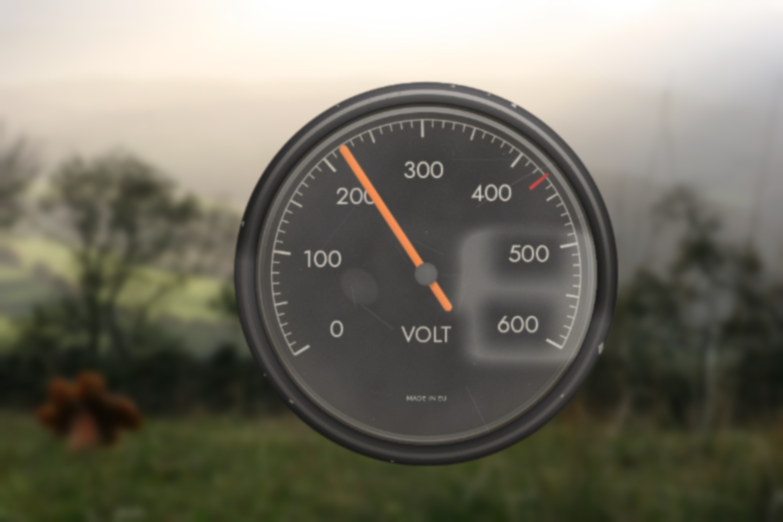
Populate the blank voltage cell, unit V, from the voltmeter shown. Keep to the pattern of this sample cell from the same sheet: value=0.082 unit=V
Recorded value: value=220 unit=V
